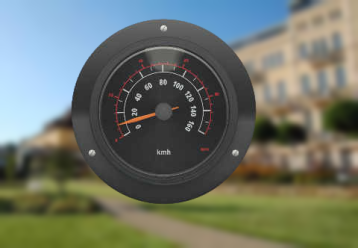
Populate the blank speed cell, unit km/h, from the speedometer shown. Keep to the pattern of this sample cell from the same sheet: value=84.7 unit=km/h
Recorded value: value=10 unit=km/h
